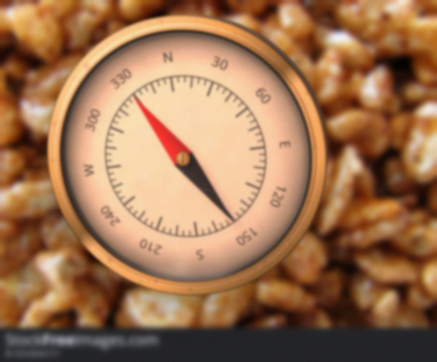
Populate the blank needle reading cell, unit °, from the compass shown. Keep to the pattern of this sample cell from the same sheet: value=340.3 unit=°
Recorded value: value=330 unit=°
